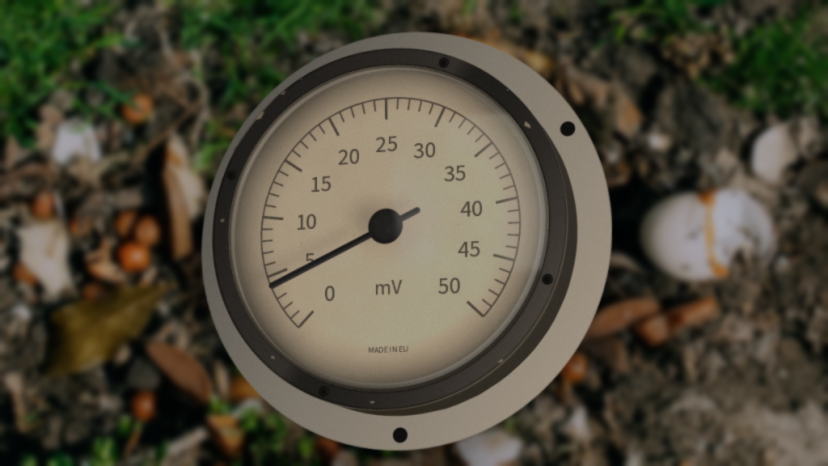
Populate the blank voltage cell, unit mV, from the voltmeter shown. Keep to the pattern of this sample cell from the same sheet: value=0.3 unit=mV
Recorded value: value=4 unit=mV
